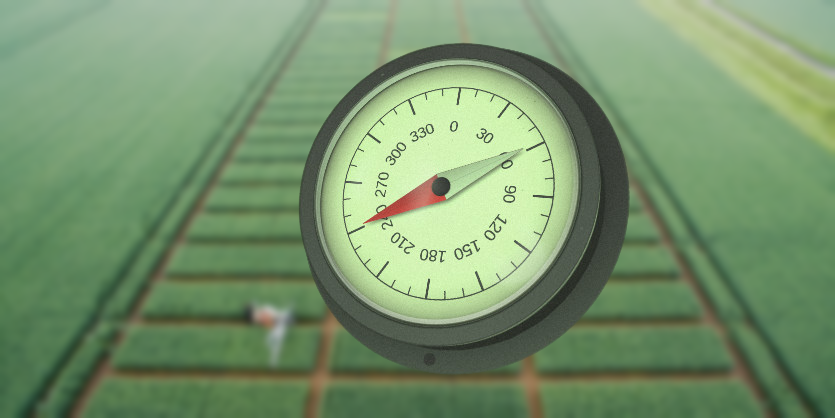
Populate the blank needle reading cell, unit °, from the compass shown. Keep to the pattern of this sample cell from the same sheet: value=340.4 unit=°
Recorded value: value=240 unit=°
